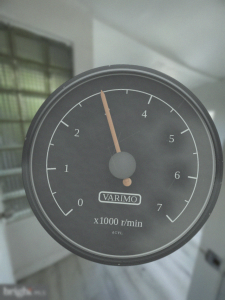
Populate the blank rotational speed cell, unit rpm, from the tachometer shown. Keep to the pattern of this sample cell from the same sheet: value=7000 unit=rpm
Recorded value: value=3000 unit=rpm
